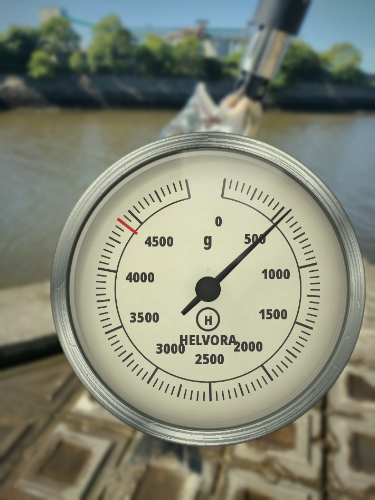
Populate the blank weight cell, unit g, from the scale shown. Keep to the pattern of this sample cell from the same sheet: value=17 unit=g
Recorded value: value=550 unit=g
